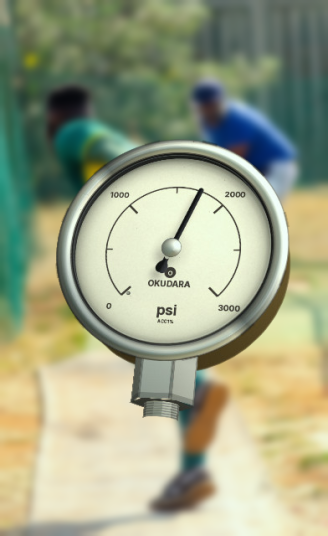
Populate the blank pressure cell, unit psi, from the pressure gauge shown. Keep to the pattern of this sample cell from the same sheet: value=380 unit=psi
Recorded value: value=1750 unit=psi
